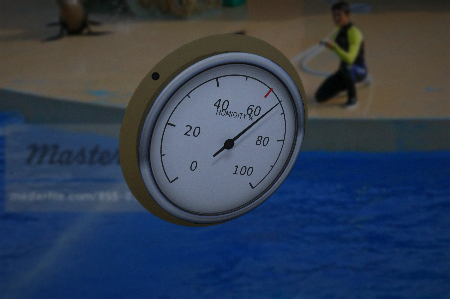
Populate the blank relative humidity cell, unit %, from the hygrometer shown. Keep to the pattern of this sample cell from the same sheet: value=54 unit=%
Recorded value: value=65 unit=%
